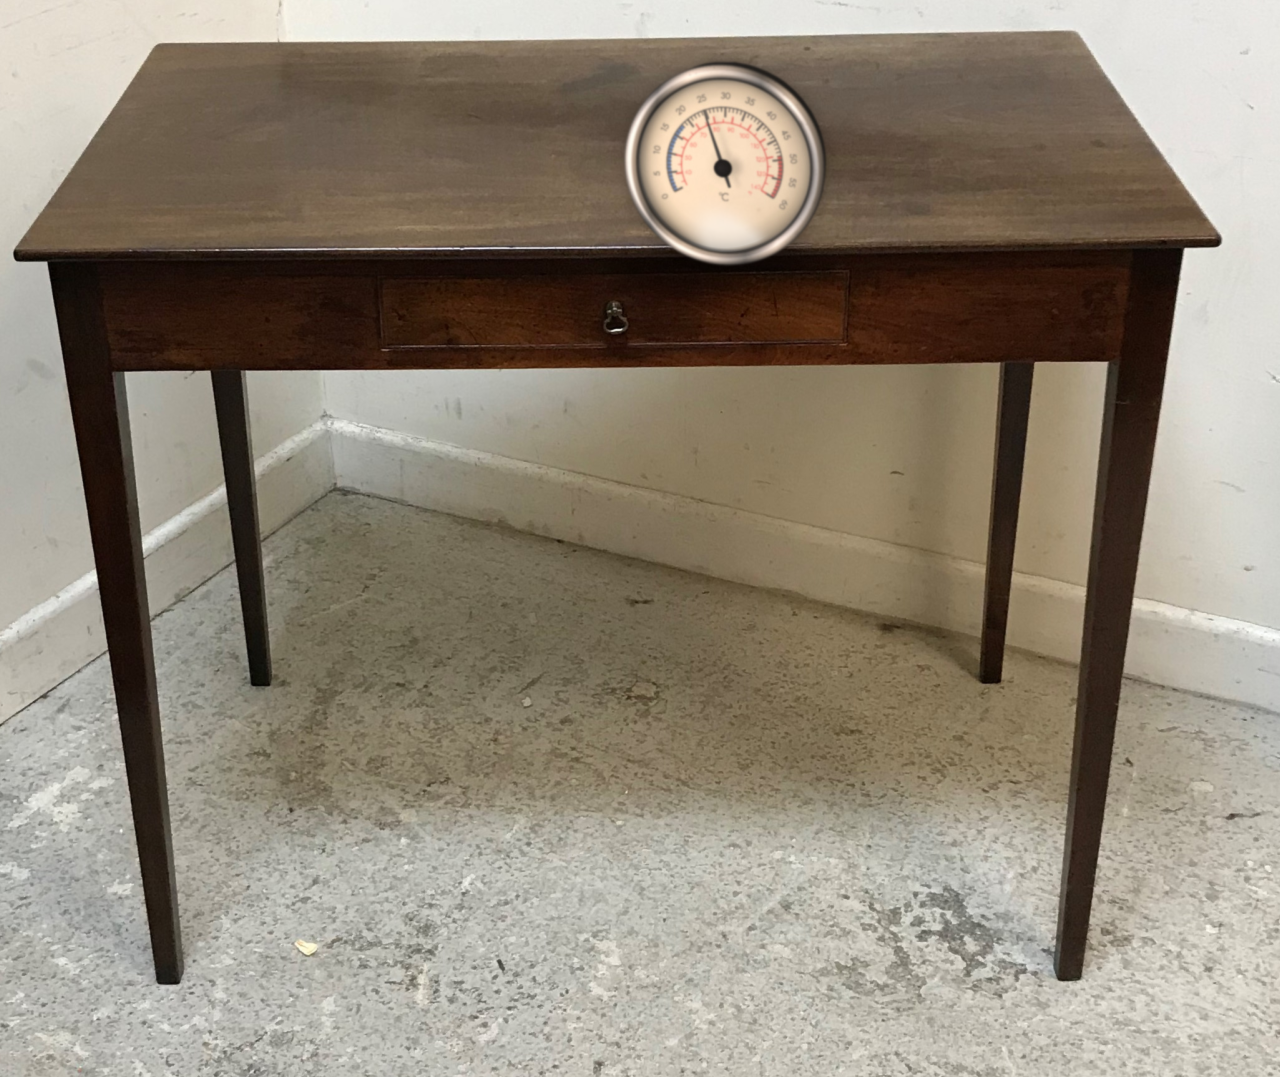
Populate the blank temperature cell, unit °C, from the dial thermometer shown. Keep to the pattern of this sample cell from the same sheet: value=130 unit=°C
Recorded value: value=25 unit=°C
